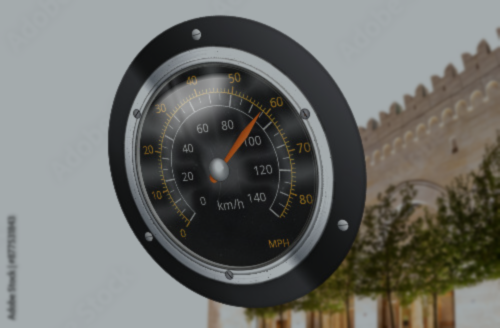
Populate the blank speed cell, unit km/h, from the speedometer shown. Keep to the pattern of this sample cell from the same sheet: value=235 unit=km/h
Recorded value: value=95 unit=km/h
